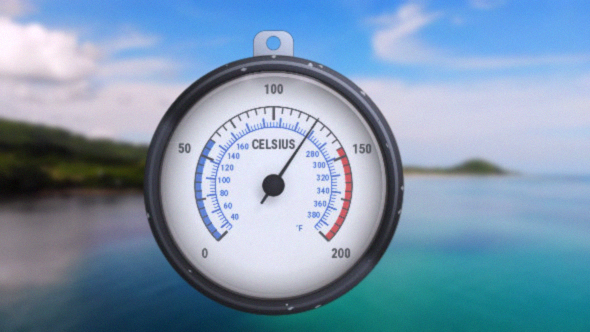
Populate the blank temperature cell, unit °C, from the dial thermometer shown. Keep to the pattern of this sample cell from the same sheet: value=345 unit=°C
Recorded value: value=125 unit=°C
